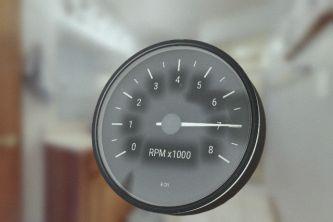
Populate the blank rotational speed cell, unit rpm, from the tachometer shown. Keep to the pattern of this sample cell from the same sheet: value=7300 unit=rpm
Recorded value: value=7000 unit=rpm
